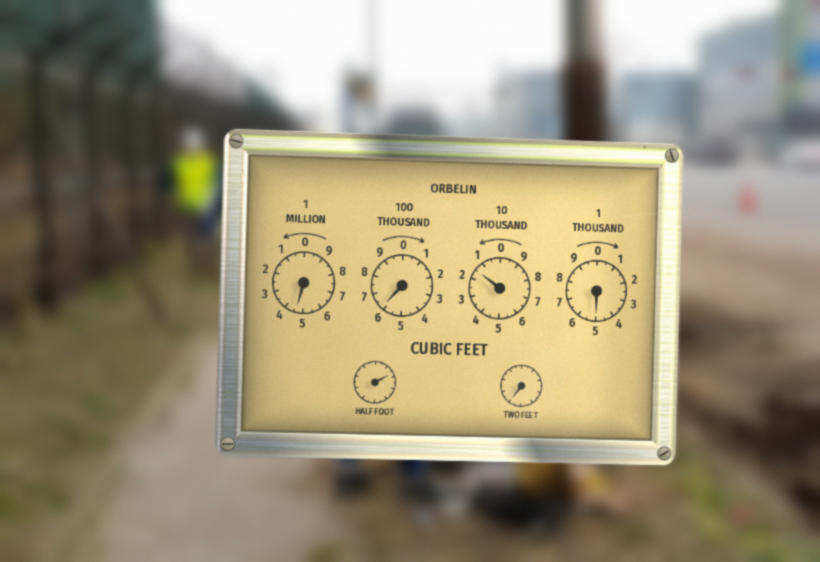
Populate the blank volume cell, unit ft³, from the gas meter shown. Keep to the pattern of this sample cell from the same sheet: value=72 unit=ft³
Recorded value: value=461500 unit=ft³
